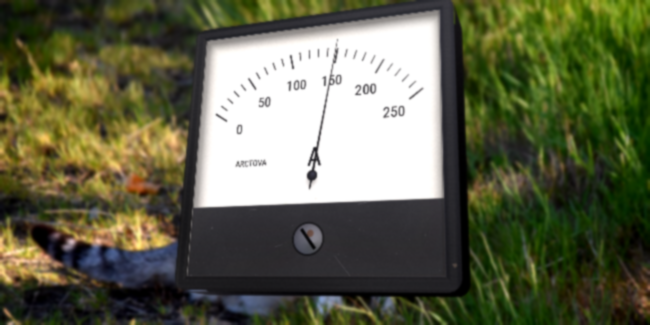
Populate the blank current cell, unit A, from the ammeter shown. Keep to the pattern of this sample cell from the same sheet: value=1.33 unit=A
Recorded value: value=150 unit=A
